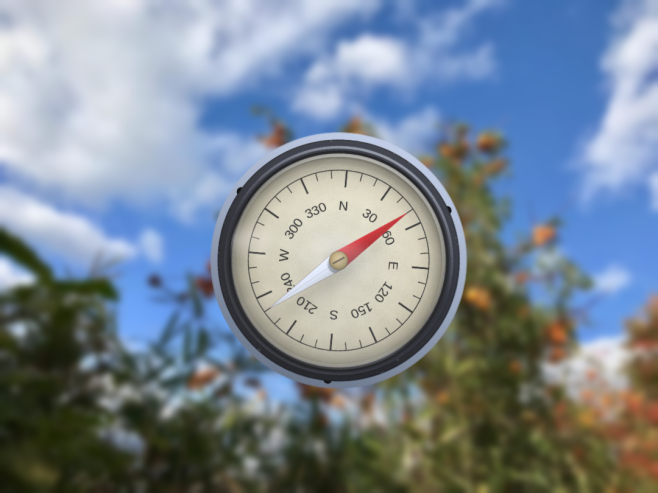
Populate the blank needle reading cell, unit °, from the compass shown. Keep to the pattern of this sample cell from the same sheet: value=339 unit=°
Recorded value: value=50 unit=°
